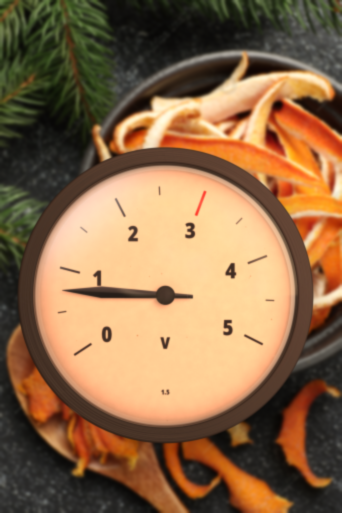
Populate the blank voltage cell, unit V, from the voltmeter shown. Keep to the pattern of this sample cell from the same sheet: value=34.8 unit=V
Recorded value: value=0.75 unit=V
